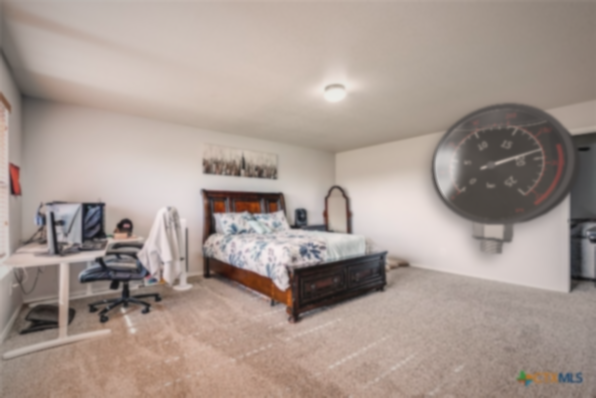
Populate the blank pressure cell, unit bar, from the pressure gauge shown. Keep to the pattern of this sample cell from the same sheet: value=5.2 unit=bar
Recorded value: value=19 unit=bar
